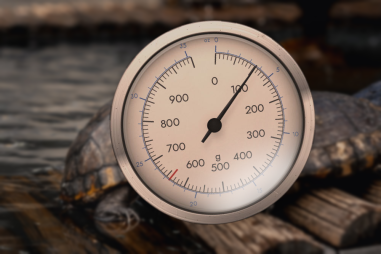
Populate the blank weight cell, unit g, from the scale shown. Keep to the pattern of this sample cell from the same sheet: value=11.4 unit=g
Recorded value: value=100 unit=g
